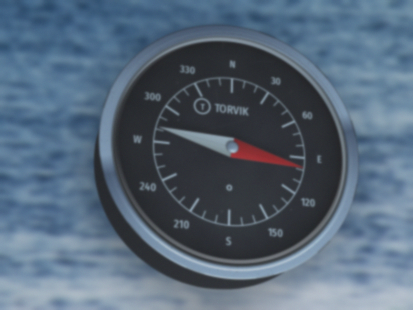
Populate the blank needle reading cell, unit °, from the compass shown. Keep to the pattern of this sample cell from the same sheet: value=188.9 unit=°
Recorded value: value=100 unit=°
